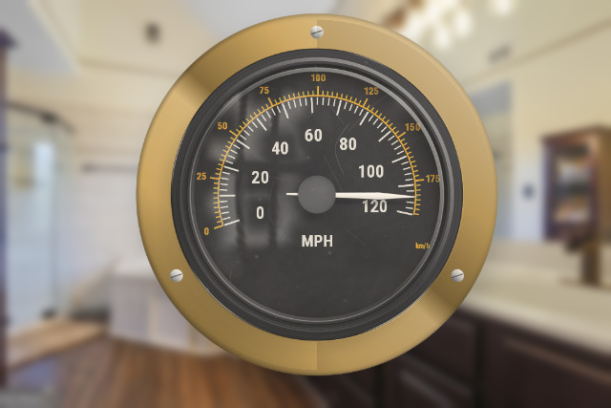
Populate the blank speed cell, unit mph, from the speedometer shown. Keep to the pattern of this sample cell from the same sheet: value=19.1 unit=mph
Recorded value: value=114 unit=mph
